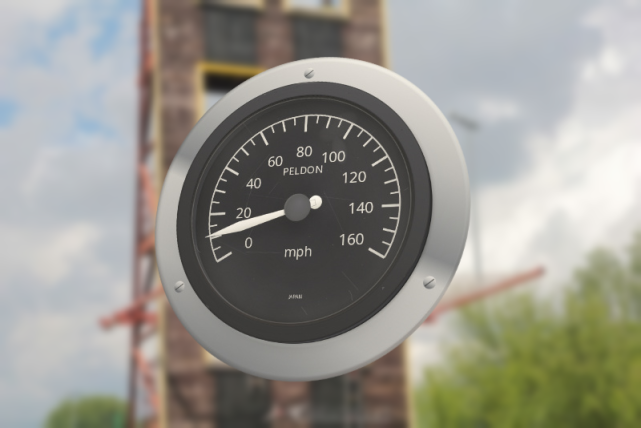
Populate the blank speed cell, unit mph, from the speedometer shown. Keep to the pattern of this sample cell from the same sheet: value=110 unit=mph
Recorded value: value=10 unit=mph
